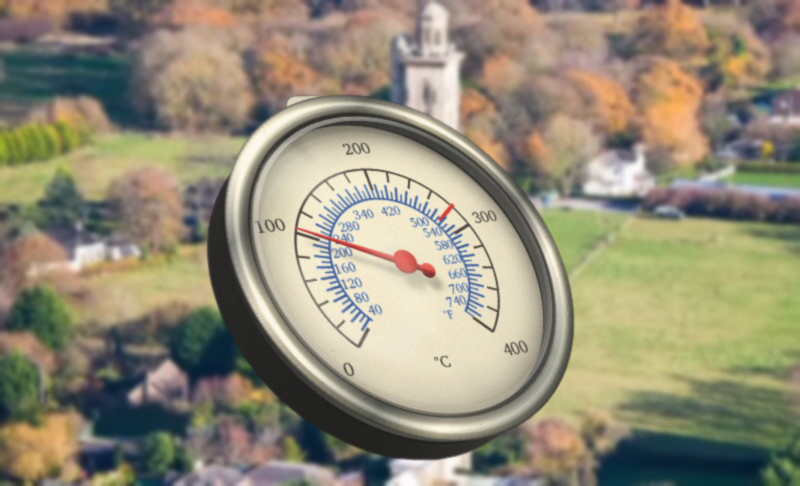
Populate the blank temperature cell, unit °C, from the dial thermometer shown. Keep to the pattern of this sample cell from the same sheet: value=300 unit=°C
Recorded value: value=100 unit=°C
